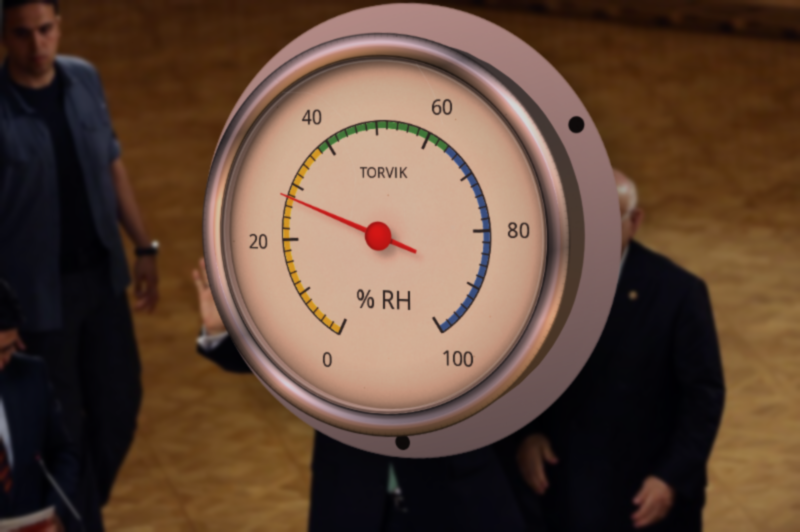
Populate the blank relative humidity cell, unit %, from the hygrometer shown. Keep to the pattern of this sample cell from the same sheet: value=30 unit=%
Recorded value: value=28 unit=%
